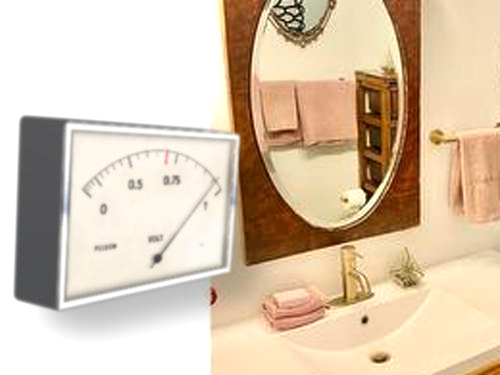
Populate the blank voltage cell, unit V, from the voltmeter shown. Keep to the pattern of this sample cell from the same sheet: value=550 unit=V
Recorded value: value=0.95 unit=V
